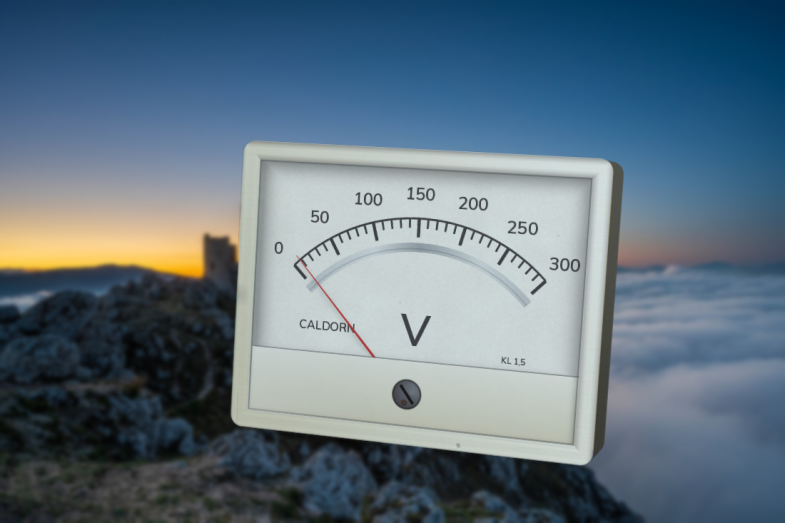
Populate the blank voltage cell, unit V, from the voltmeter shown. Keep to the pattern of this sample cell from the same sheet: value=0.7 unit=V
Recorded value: value=10 unit=V
